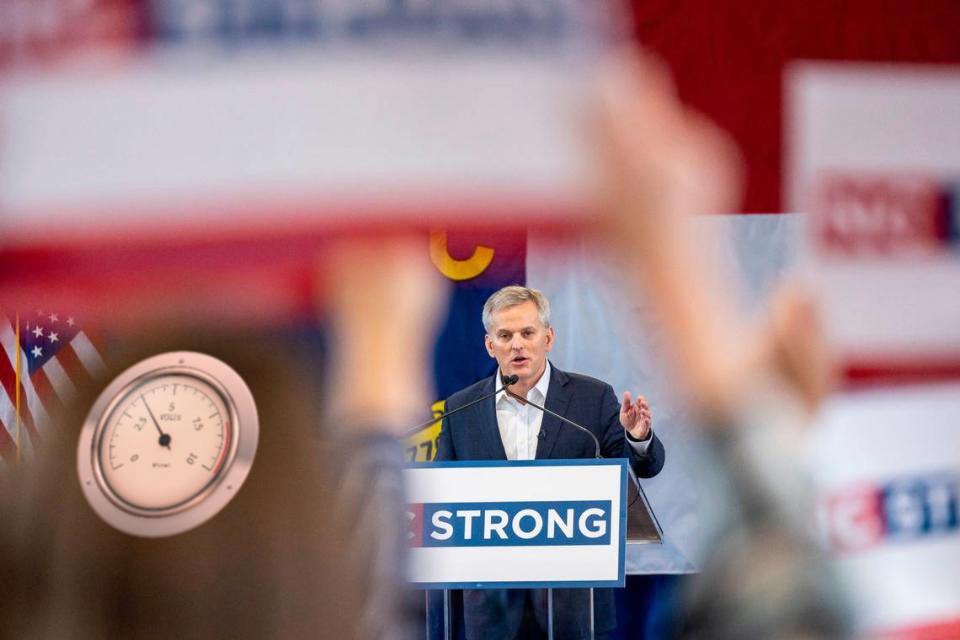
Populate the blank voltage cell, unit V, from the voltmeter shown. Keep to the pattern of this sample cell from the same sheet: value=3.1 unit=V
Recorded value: value=3.5 unit=V
